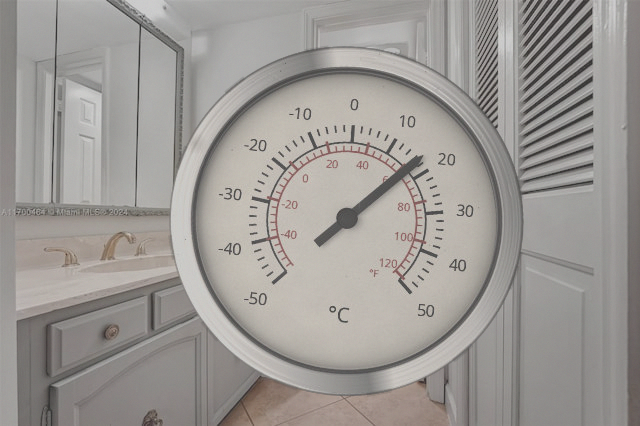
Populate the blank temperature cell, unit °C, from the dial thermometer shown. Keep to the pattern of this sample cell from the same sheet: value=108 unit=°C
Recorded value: value=17 unit=°C
